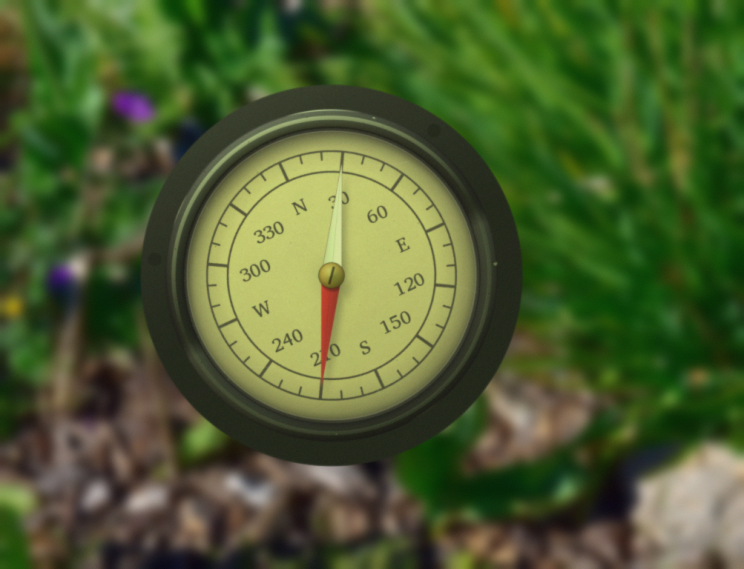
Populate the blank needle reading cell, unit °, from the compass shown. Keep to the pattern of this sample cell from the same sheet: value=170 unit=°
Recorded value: value=210 unit=°
